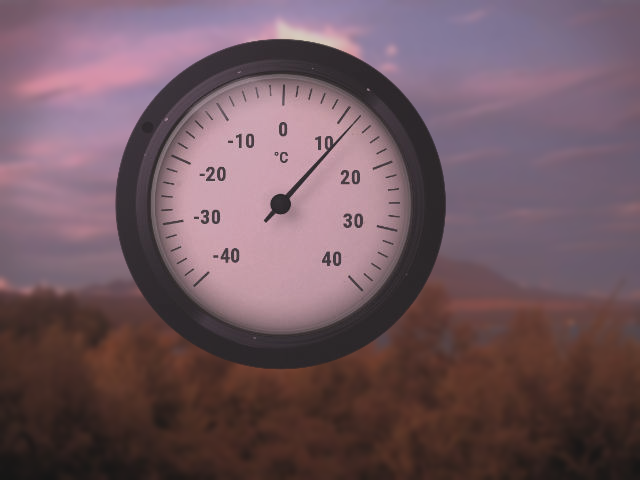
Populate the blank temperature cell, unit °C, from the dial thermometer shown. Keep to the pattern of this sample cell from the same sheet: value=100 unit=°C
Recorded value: value=12 unit=°C
